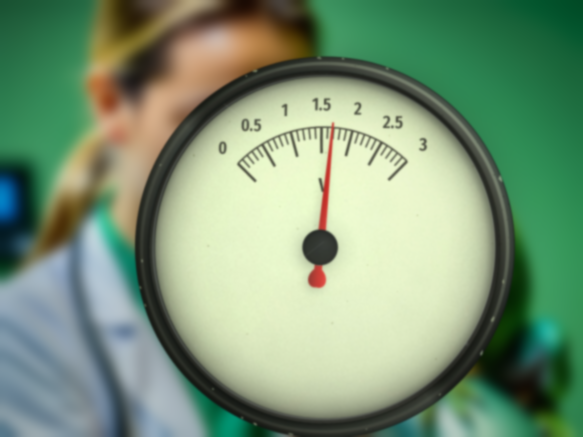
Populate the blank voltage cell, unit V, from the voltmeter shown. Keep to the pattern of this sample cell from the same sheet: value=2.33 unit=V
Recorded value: value=1.7 unit=V
